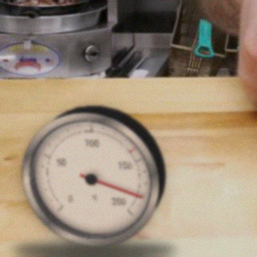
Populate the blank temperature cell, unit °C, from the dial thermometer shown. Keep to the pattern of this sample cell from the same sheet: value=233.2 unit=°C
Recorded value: value=180 unit=°C
